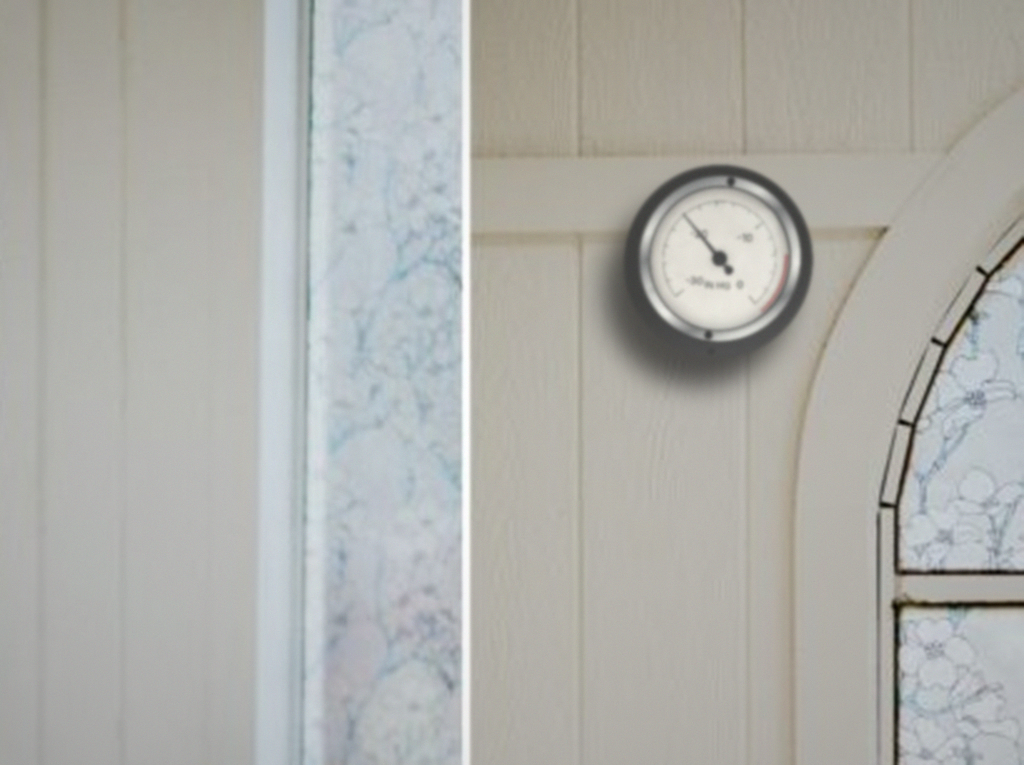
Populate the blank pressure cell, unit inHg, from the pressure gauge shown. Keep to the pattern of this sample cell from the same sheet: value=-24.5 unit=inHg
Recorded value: value=-20 unit=inHg
